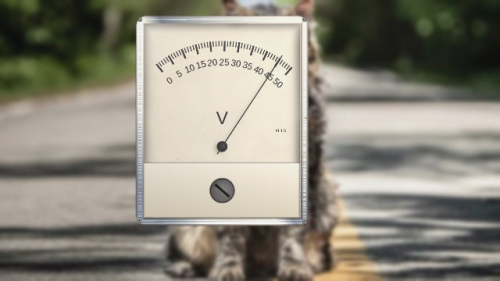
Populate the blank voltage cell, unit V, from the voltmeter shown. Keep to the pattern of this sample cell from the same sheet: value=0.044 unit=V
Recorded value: value=45 unit=V
